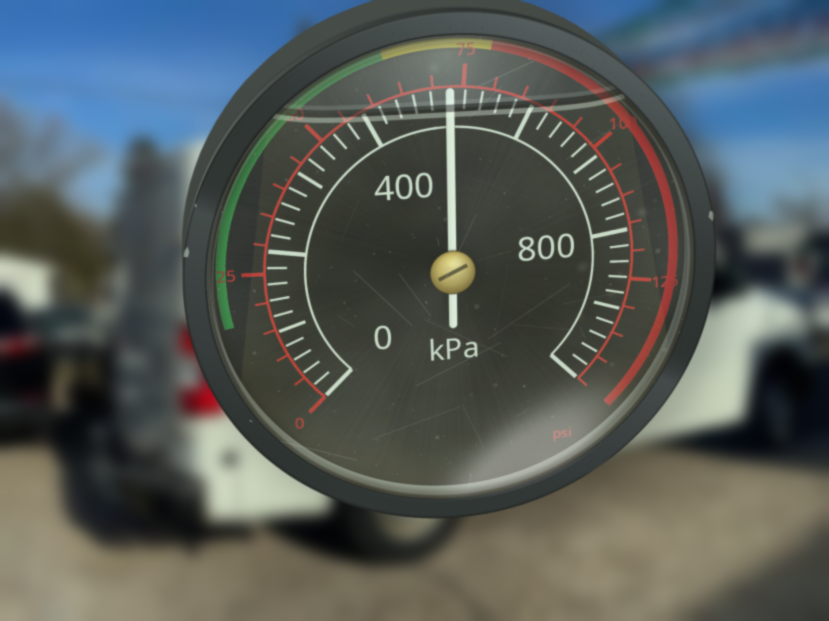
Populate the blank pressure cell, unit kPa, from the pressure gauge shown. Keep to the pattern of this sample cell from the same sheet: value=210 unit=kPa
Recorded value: value=500 unit=kPa
